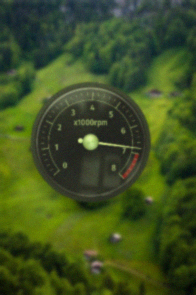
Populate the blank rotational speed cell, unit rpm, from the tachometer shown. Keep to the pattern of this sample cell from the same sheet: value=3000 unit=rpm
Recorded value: value=6800 unit=rpm
